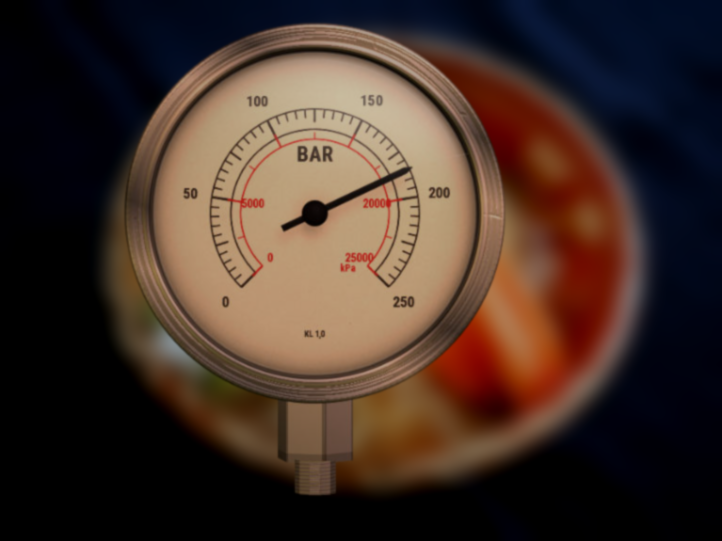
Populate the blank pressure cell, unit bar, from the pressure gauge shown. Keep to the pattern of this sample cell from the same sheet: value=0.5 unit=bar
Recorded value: value=185 unit=bar
